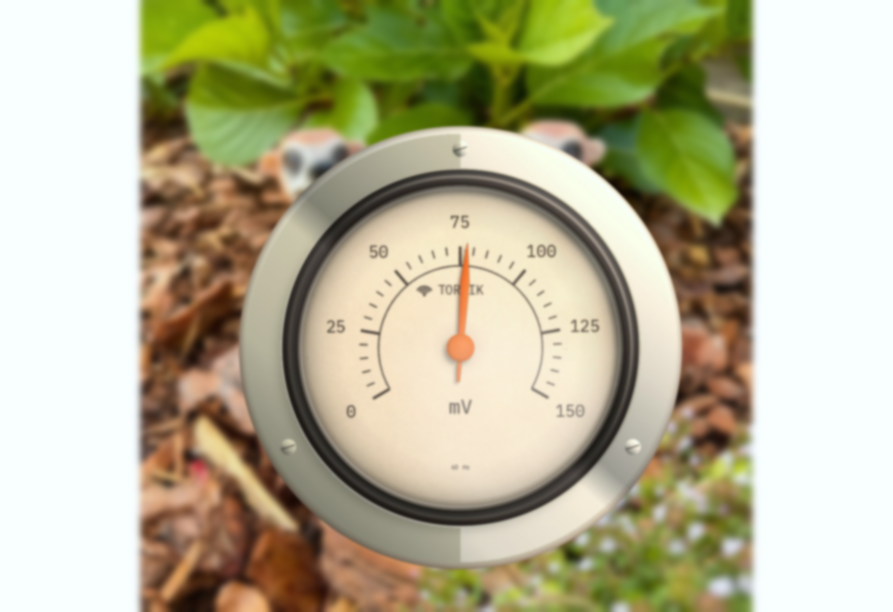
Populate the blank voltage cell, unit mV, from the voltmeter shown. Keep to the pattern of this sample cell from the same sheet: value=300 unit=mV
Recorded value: value=77.5 unit=mV
